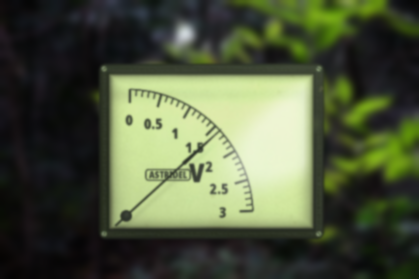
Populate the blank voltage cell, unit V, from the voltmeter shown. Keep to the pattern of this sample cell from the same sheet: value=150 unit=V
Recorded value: value=1.6 unit=V
